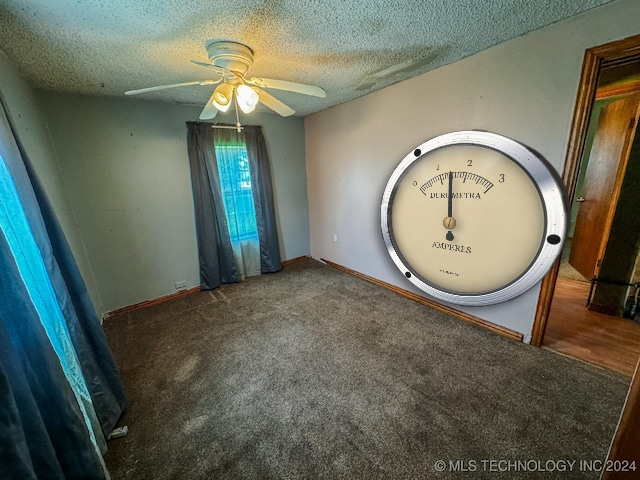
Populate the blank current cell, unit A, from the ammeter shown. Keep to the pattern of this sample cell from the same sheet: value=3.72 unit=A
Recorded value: value=1.5 unit=A
